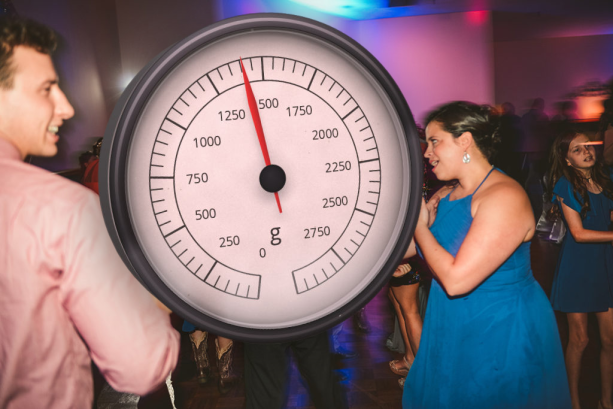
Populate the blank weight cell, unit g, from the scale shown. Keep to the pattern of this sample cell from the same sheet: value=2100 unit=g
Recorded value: value=1400 unit=g
